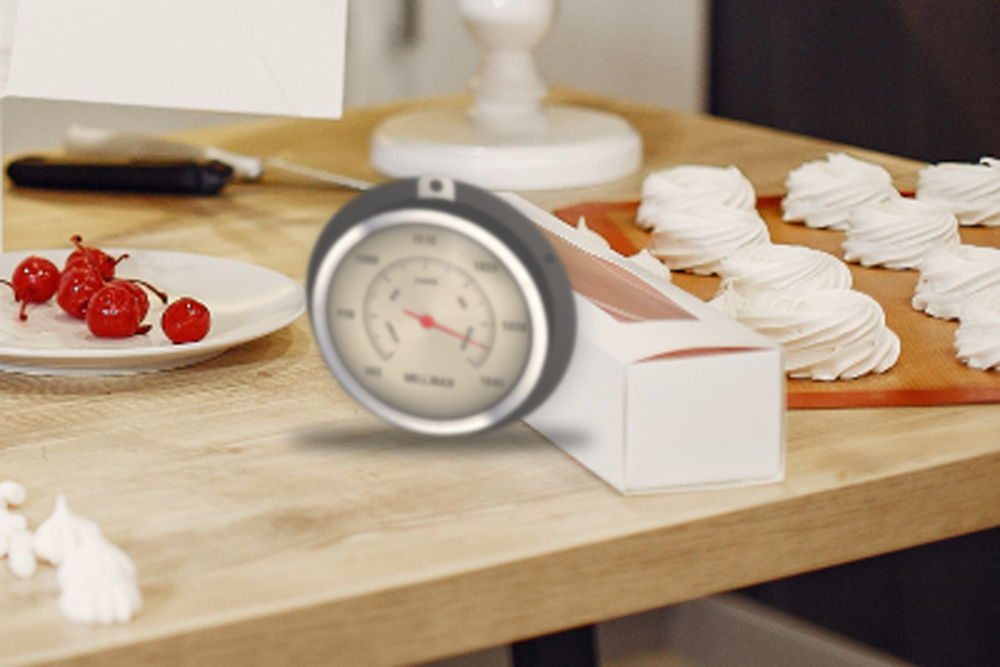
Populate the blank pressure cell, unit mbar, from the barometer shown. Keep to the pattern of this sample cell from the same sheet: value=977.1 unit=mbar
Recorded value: value=1035 unit=mbar
